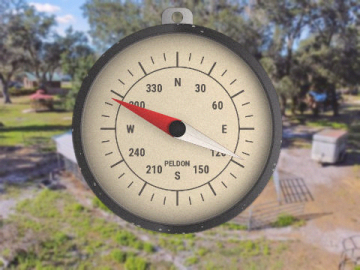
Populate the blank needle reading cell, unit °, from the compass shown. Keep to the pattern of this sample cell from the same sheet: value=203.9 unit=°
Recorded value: value=295 unit=°
